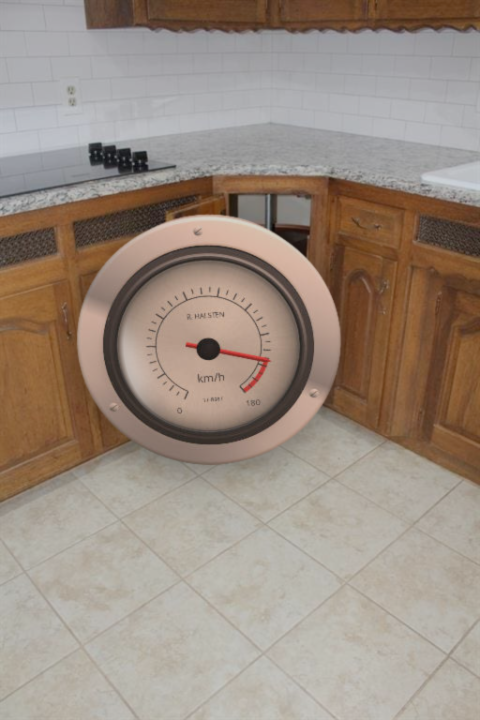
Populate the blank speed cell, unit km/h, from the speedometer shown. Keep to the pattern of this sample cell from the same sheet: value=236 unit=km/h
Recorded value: value=155 unit=km/h
